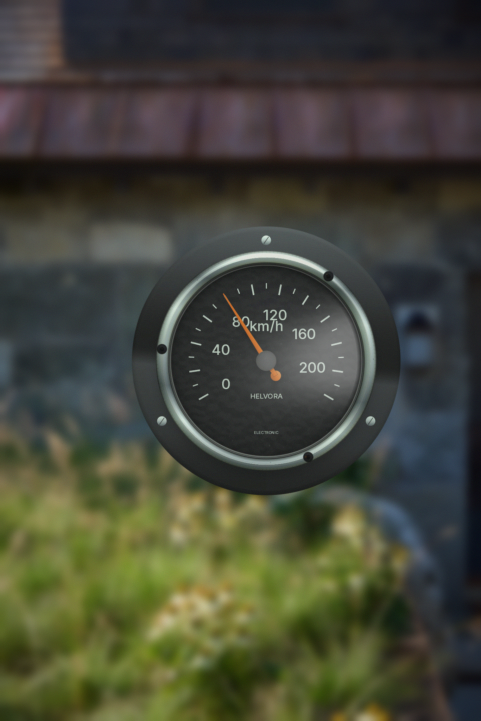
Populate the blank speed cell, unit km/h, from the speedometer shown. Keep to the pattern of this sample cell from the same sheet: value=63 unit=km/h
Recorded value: value=80 unit=km/h
